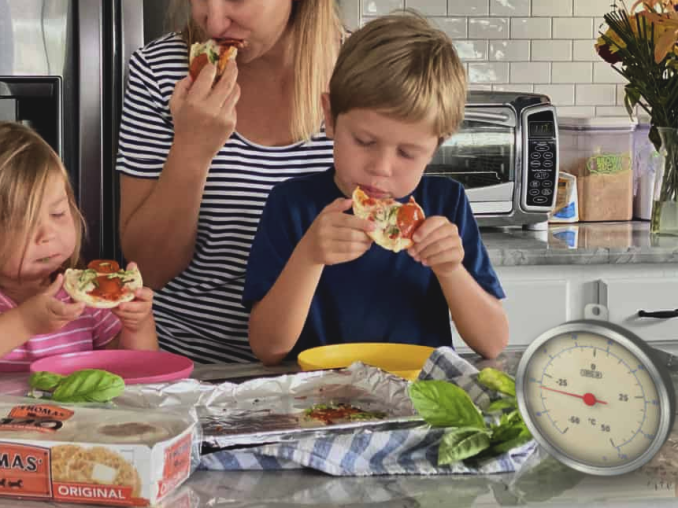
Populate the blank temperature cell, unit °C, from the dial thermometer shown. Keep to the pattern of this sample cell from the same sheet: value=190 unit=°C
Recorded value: value=-30 unit=°C
